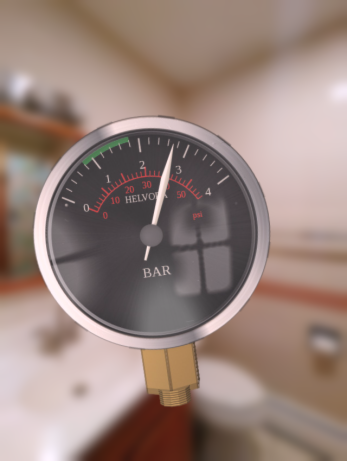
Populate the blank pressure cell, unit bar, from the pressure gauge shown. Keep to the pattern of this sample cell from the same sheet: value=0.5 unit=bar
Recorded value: value=2.7 unit=bar
